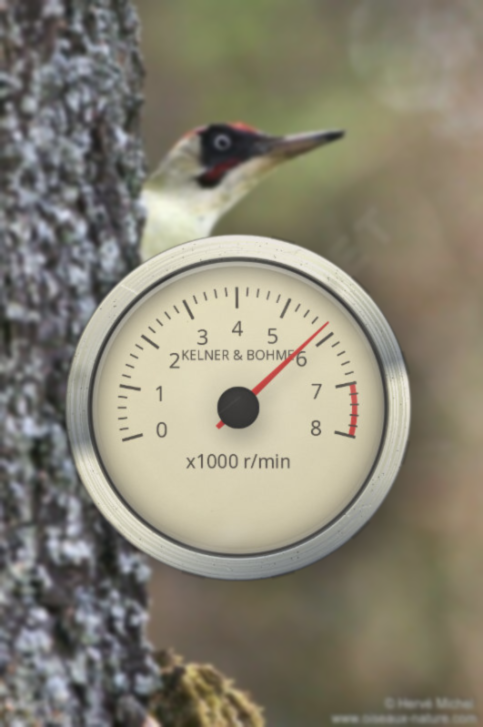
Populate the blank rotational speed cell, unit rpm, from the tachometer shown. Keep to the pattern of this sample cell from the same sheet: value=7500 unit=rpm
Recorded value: value=5800 unit=rpm
